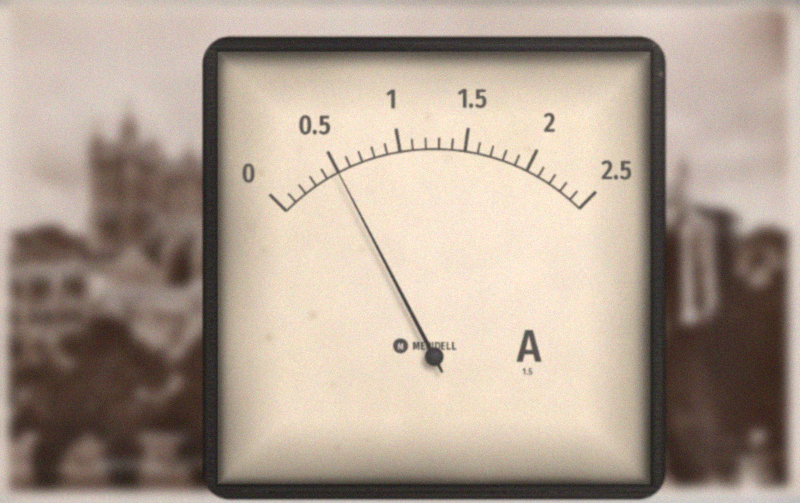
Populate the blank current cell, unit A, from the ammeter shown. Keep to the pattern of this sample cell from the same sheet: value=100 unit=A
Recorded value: value=0.5 unit=A
